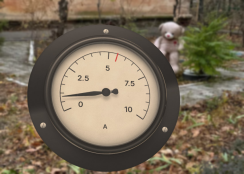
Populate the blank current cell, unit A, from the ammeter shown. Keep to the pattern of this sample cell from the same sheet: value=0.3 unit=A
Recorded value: value=0.75 unit=A
